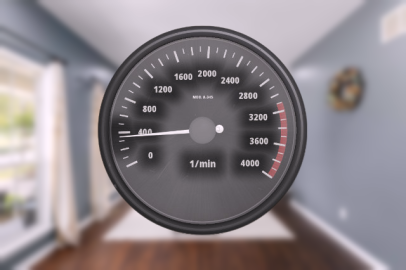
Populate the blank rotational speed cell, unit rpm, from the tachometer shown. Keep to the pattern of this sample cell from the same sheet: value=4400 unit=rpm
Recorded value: value=350 unit=rpm
